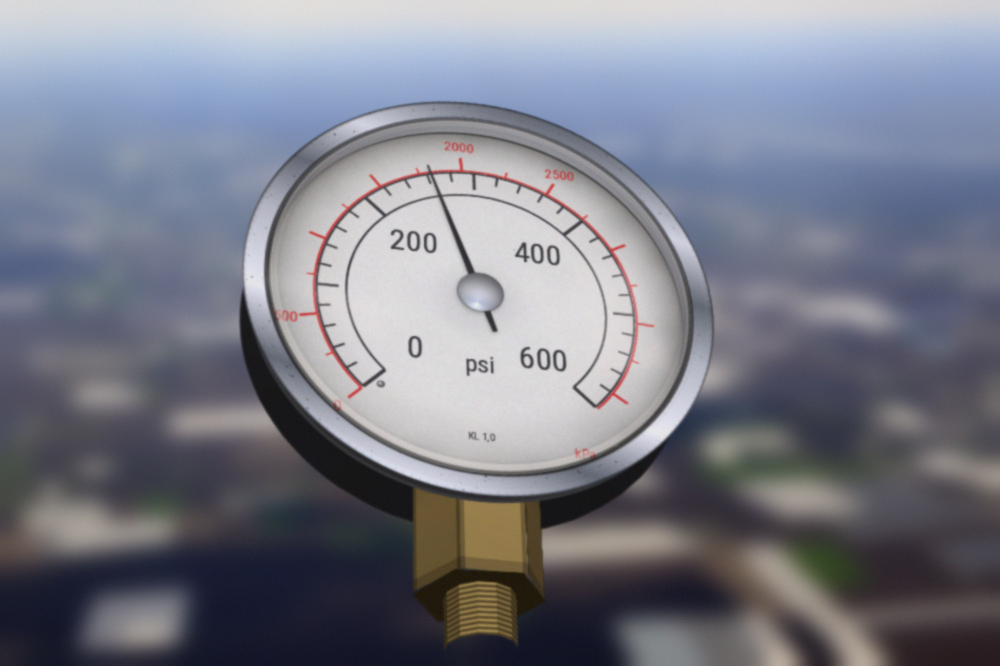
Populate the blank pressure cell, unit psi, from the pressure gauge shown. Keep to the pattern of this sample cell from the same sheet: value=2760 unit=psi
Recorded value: value=260 unit=psi
